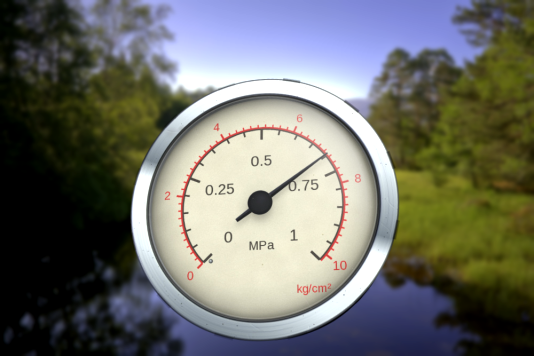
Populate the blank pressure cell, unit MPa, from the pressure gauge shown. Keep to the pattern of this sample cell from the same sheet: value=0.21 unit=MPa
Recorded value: value=0.7 unit=MPa
